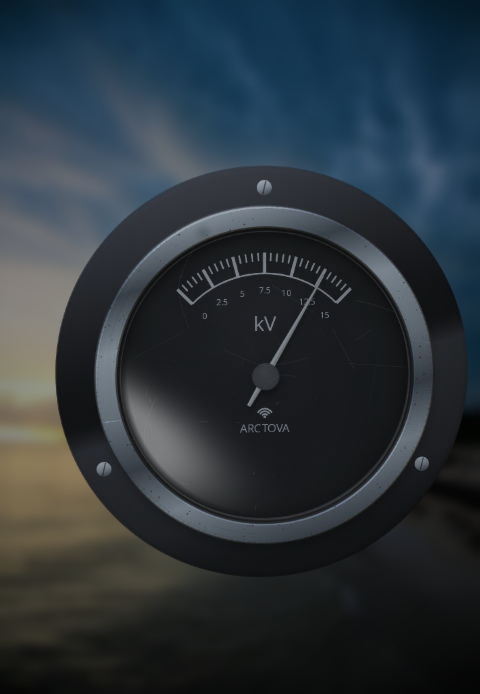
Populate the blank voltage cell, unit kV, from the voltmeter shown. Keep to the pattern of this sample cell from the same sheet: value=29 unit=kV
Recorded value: value=12.5 unit=kV
